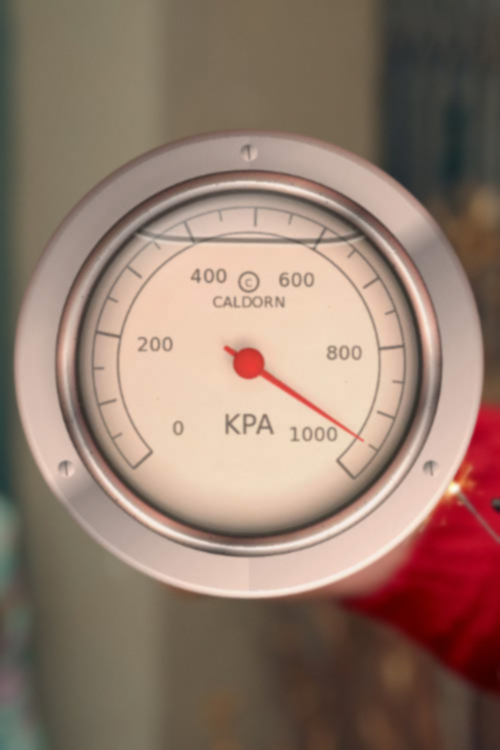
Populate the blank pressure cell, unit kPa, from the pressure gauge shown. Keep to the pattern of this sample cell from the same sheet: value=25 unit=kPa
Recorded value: value=950 unit=kPa
